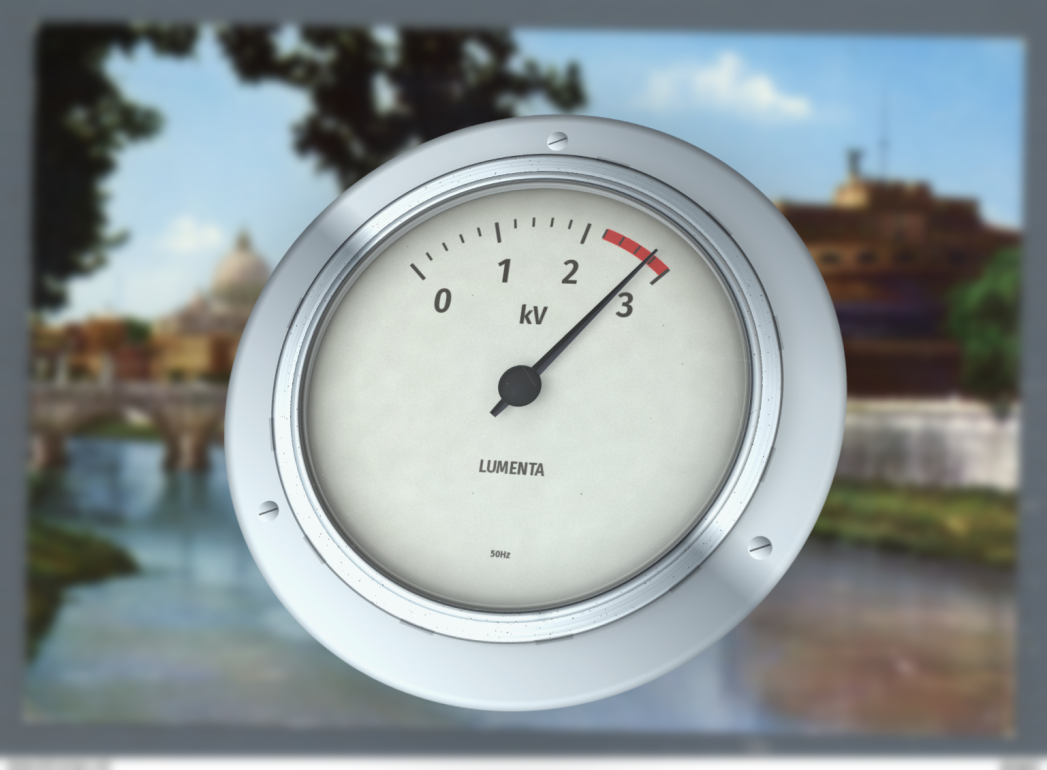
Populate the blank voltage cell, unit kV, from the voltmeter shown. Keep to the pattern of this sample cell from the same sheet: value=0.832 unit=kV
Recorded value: value=2.8 unit=kV
